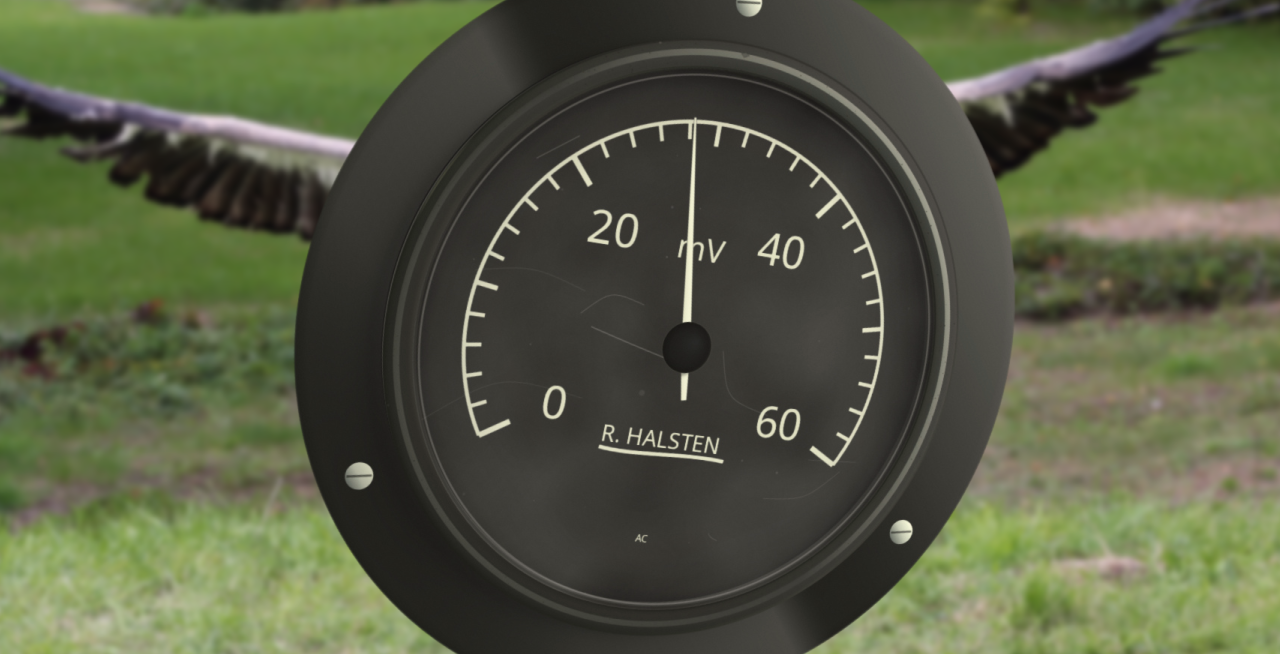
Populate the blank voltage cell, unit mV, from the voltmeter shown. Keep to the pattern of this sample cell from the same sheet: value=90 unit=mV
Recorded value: value=28 unit=mV
